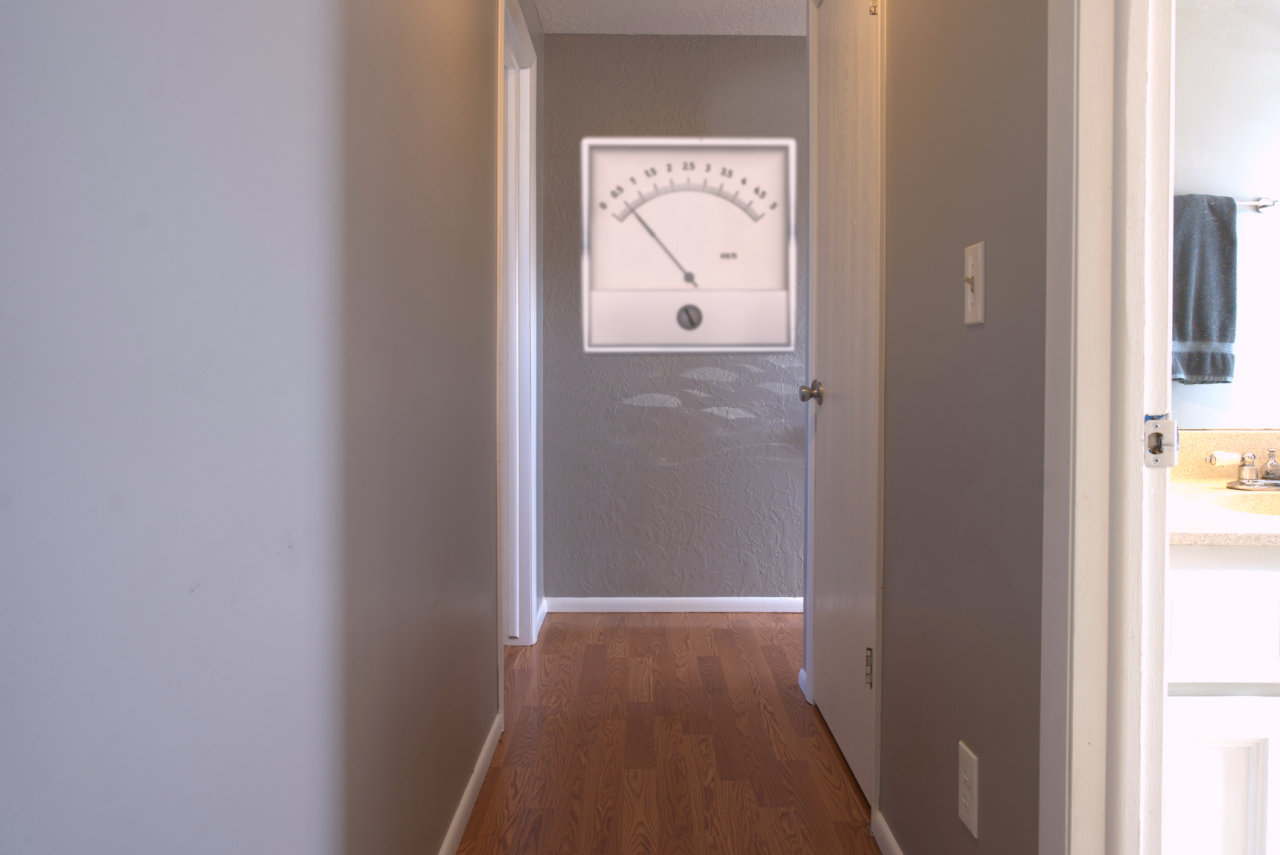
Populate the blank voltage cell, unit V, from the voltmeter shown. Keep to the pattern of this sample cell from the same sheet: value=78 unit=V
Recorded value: value=0.5 unit=V
